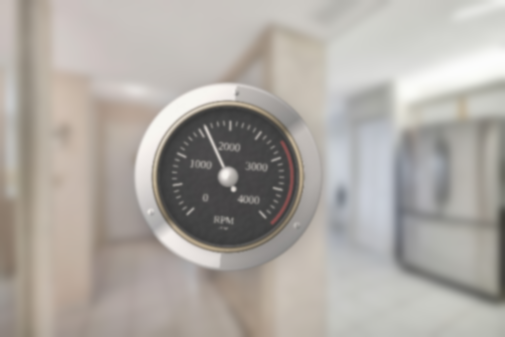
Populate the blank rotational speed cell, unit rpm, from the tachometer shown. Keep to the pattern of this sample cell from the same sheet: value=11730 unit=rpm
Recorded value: value=1600 unit=rpm
